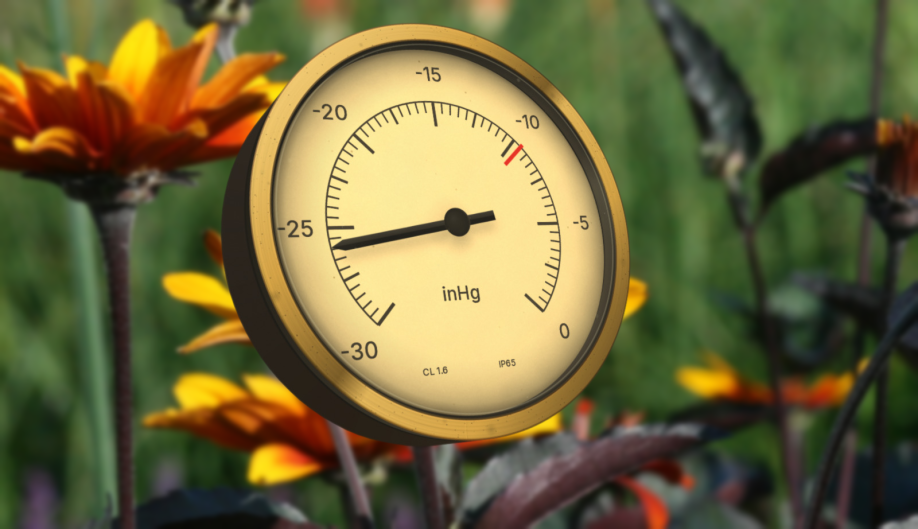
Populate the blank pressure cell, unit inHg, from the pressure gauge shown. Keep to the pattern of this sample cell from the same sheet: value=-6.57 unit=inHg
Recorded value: value=-26 unit=inHg
